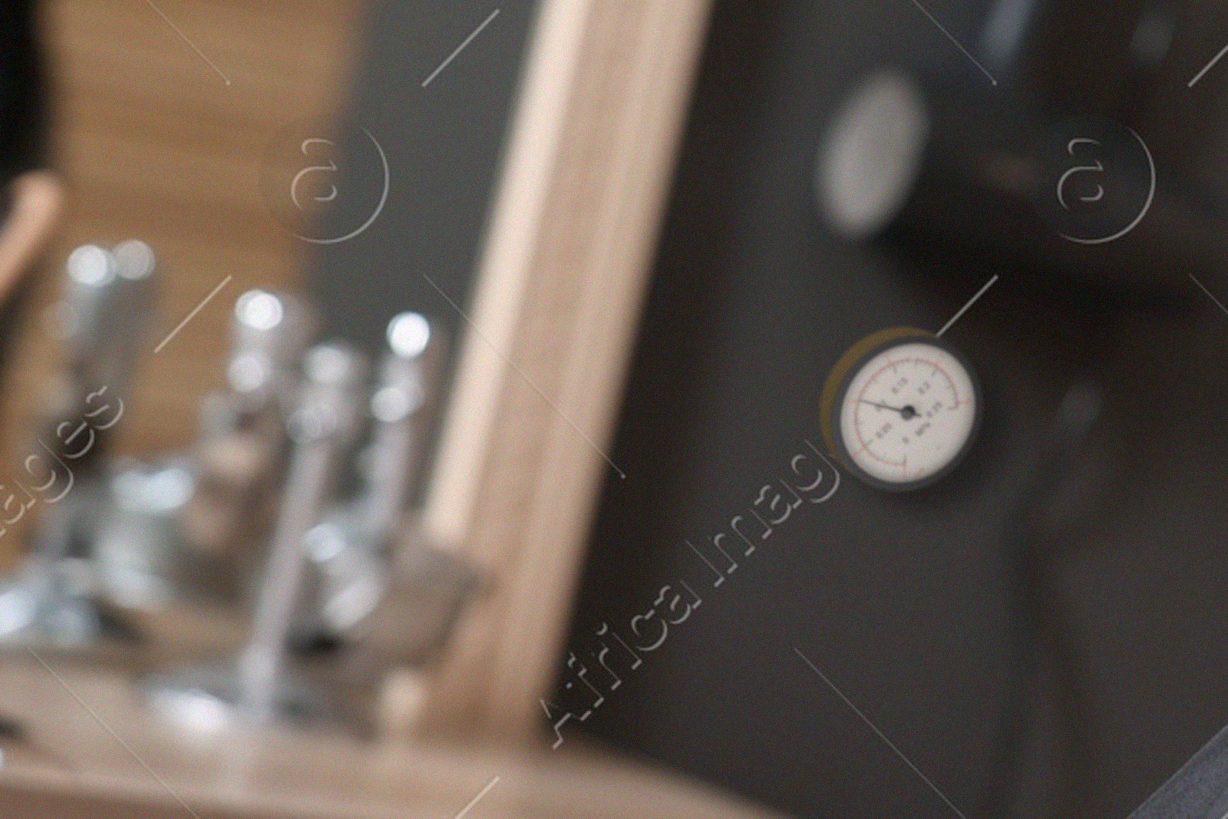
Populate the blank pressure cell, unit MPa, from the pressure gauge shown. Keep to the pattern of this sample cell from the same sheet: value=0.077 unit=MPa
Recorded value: value=0.1 unit=MPa
